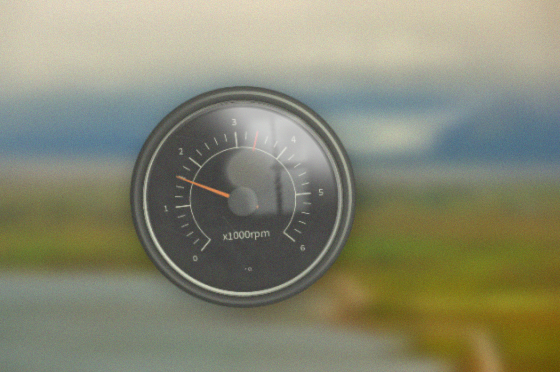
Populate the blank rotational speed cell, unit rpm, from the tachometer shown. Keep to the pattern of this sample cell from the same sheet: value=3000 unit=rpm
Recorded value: value=1600 unit=rpm
